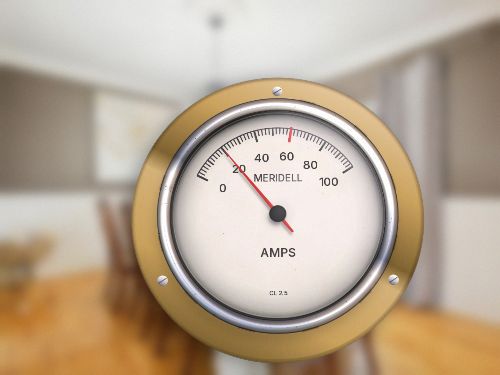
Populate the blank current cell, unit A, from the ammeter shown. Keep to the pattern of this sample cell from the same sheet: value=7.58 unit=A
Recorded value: value=20 unit=A
